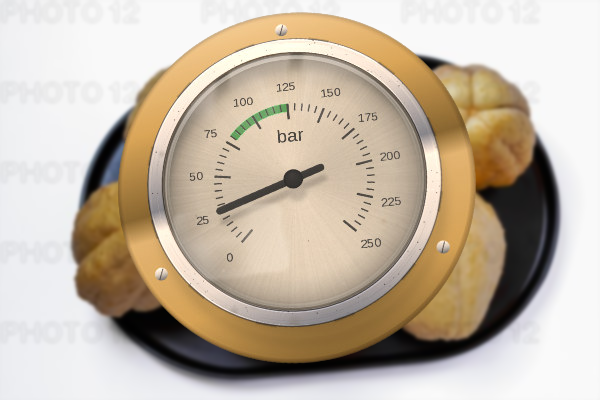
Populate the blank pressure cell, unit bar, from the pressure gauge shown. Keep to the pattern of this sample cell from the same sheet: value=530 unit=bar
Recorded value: value=25 unit=bar
